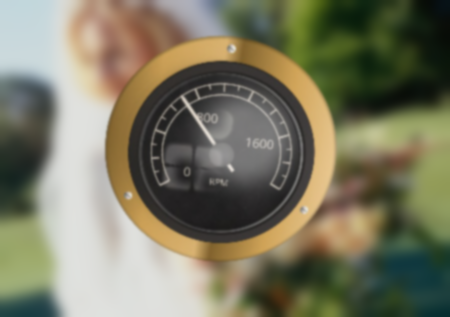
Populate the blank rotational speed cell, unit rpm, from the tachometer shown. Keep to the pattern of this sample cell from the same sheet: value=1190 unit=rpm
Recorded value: value=700 unit=rpm
